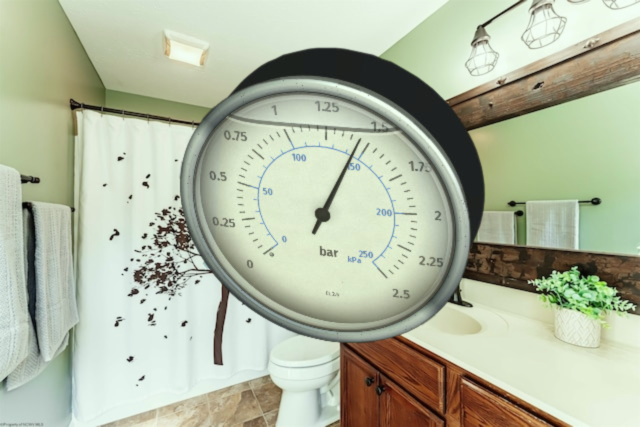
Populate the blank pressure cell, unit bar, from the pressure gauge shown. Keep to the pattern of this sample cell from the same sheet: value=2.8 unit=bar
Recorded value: value=1.45 unit=bar
